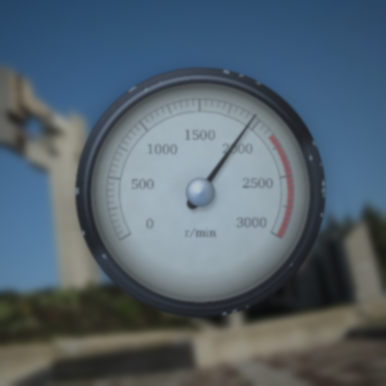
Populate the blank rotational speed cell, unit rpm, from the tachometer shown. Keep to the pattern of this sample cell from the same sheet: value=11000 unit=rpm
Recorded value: value=1950 unit=rpm
